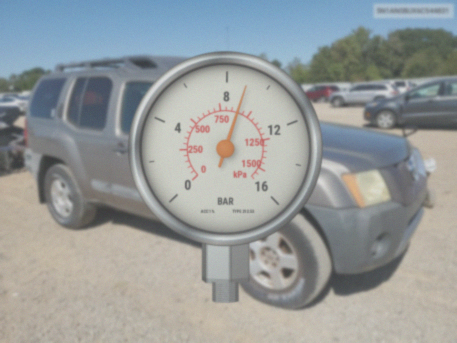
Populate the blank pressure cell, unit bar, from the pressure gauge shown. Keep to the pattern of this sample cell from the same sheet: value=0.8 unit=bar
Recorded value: value=9 unit=bar
